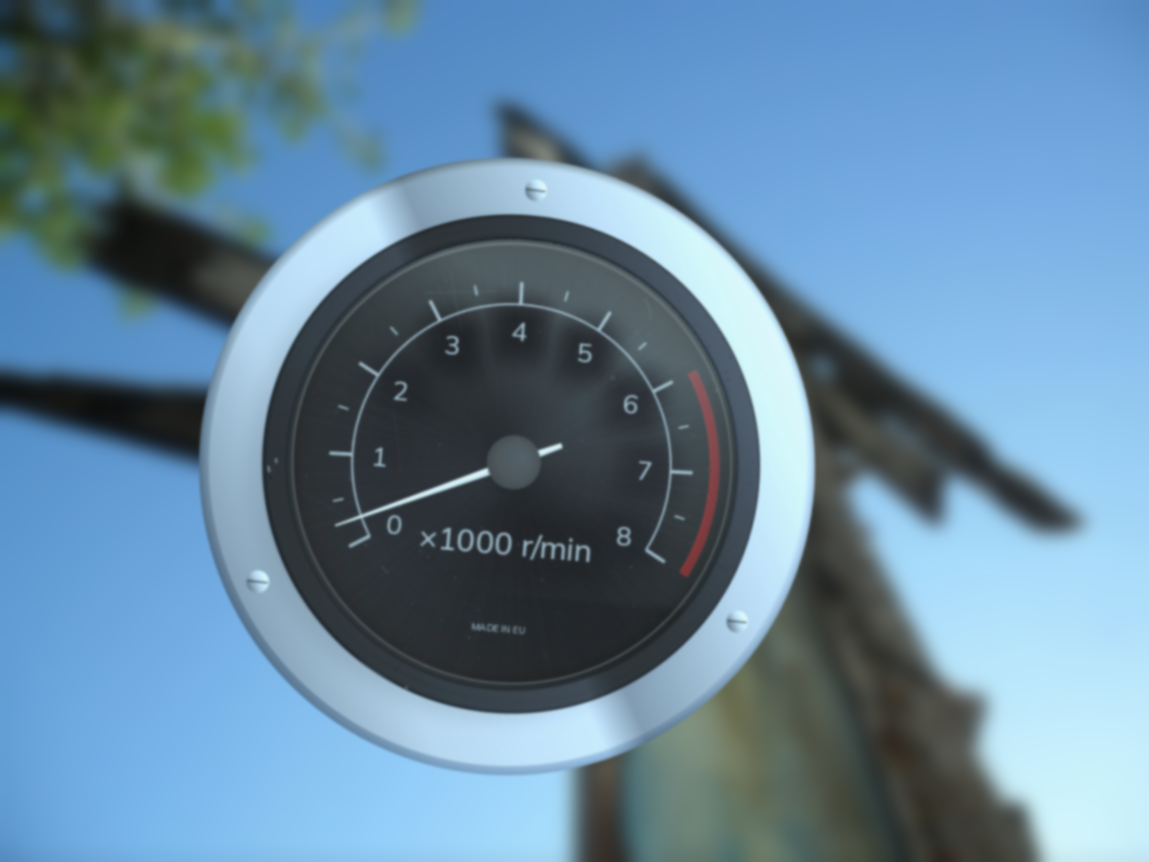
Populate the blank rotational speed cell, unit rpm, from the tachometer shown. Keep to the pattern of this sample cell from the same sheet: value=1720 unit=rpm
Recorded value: value=250 unit=rpm
